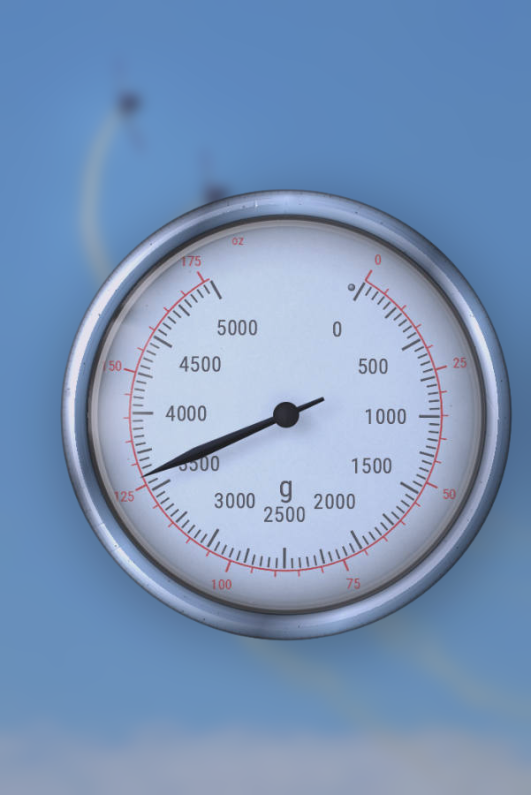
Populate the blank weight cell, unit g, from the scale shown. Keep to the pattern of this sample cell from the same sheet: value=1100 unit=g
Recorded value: value=3600 unit=g
